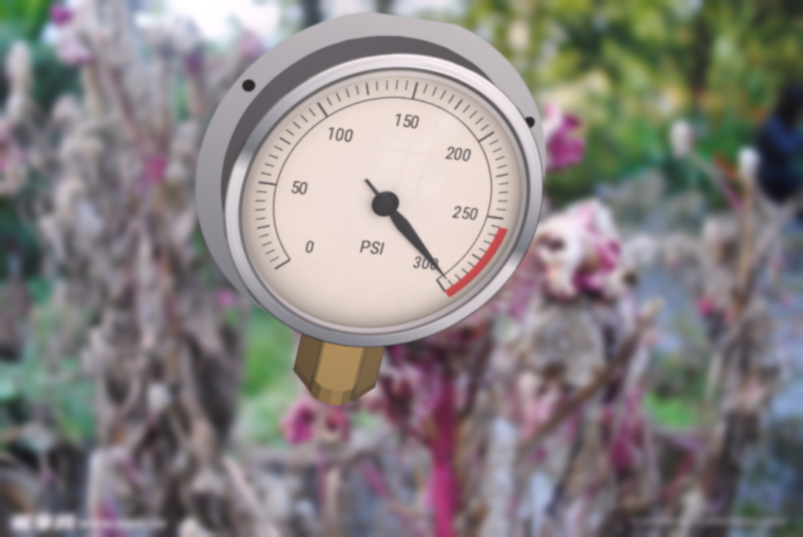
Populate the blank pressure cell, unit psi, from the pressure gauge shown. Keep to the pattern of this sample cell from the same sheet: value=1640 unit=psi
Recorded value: value=295 unit=psi
